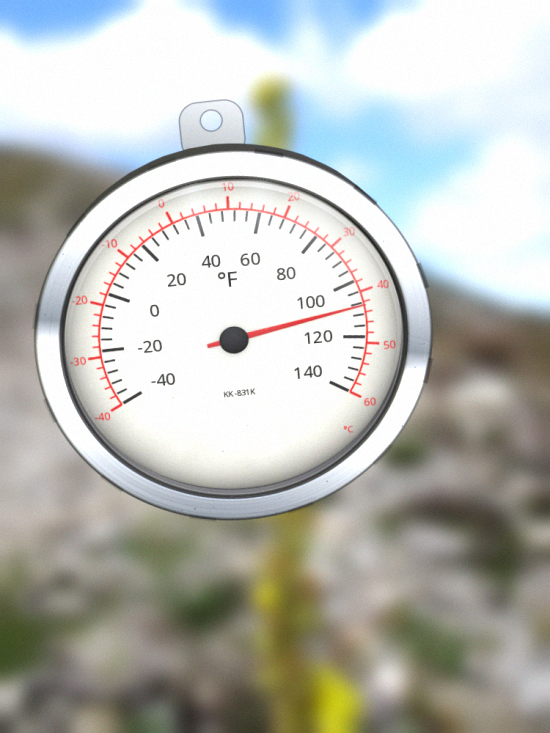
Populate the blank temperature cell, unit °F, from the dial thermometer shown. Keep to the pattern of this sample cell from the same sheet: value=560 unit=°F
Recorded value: value=108 unit=°F
